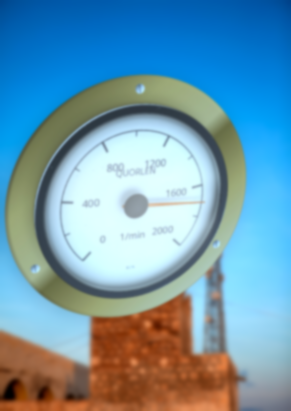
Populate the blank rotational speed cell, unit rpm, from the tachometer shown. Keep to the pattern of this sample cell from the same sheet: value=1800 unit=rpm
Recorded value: value=1700 unit=rpm
